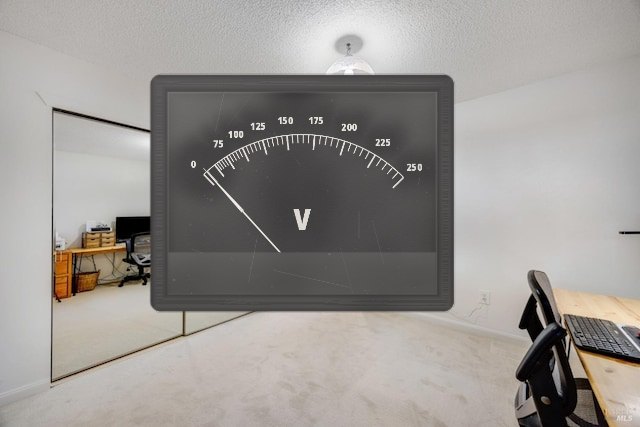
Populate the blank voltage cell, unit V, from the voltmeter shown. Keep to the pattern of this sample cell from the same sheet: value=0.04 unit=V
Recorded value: value=25 unit=V
